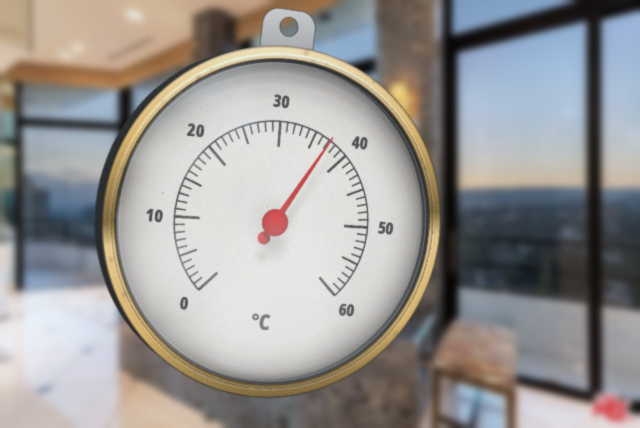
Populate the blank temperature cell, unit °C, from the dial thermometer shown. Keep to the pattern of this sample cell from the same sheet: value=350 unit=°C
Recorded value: value=37 unit=°C
